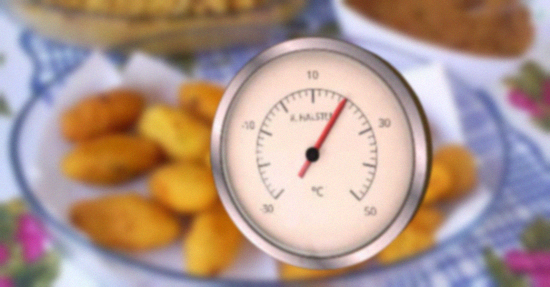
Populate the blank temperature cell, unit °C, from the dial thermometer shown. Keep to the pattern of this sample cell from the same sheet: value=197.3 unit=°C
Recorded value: value=20 unit=°C
